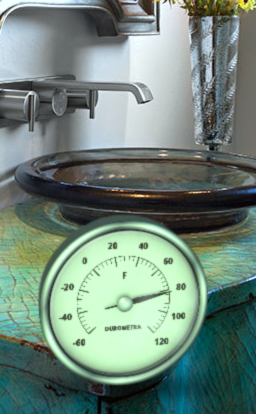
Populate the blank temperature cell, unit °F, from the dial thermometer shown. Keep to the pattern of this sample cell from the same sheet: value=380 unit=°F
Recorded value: value=80 unit=°F
